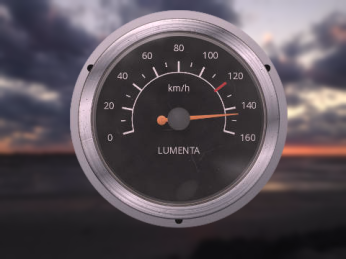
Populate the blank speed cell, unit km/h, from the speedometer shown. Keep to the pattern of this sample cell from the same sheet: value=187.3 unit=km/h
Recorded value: value=145 unit=km/h
